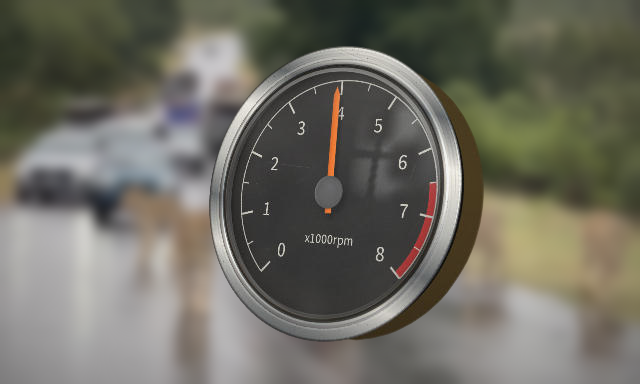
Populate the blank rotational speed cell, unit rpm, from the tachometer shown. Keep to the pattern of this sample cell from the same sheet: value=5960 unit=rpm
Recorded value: value=4000 unit=rpm
